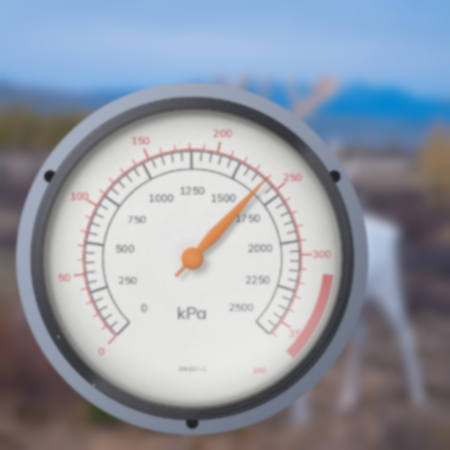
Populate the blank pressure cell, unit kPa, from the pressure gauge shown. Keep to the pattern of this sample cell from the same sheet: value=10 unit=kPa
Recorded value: value=1650 unit=kPa
